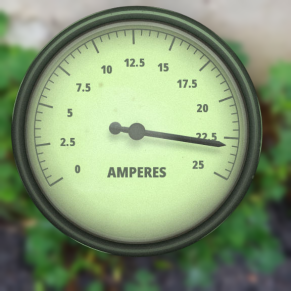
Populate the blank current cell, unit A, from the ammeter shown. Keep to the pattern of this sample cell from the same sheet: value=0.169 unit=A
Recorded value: value=23 unit=A
